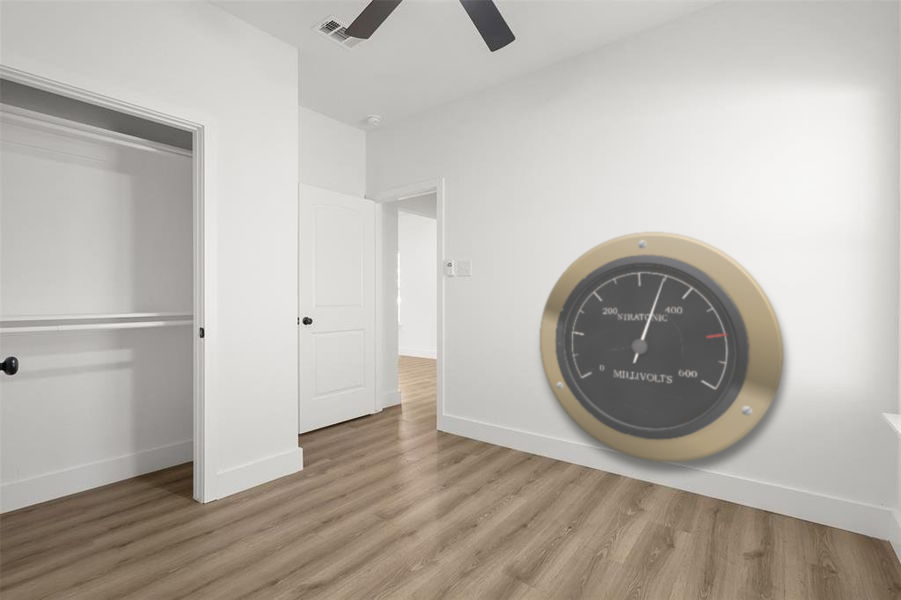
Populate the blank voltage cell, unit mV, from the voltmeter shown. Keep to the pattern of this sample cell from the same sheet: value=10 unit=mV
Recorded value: value=350 unit=mV
